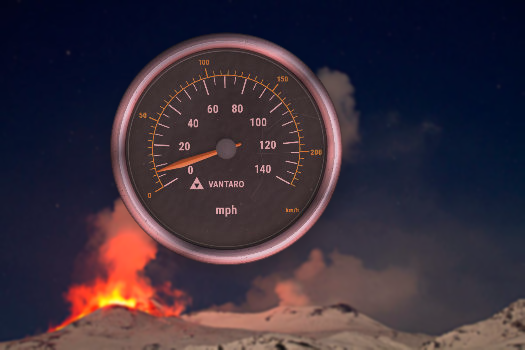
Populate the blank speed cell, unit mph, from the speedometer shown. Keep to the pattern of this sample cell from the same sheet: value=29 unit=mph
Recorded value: value=7.5 unit=mph
